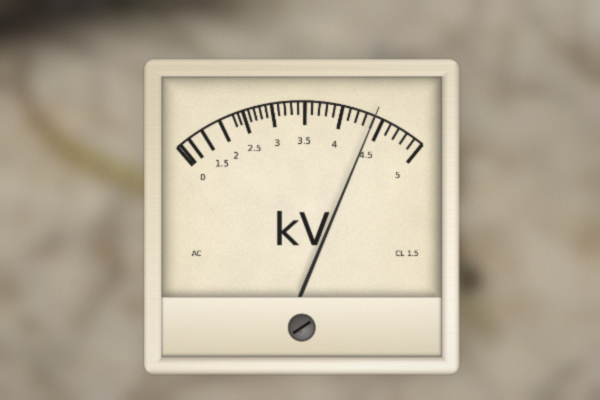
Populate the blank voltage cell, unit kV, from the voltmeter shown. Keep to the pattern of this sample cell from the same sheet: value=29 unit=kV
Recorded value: value=4.4 unit=kV
